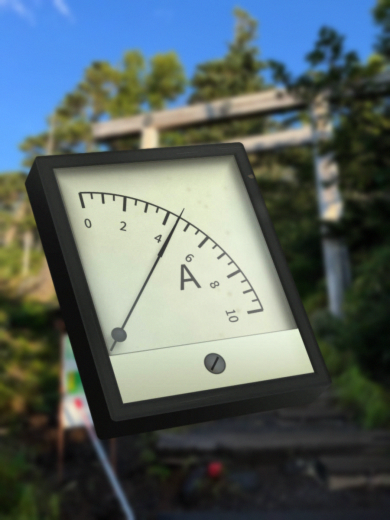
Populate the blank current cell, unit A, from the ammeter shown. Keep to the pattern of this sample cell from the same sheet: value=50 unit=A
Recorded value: value=4.5 unit=A
